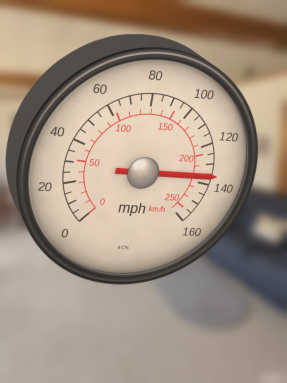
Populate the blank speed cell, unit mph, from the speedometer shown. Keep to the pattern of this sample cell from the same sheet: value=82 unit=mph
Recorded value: value=135 unit=mph
